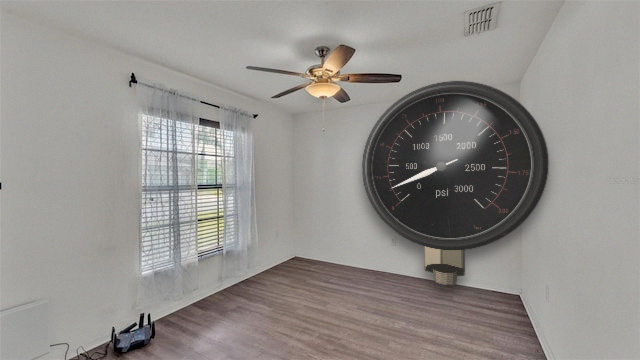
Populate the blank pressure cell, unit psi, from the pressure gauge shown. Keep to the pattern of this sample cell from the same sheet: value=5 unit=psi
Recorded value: value=200 unit=psi
